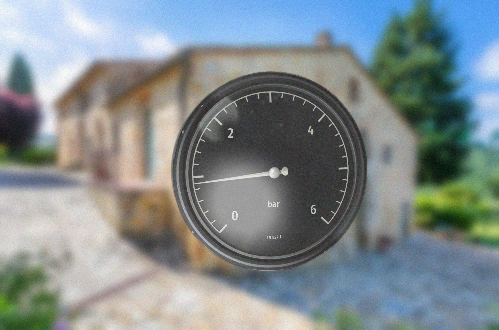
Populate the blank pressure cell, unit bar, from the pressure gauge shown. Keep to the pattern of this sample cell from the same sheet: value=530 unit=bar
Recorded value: value=0.9 unit=bar
